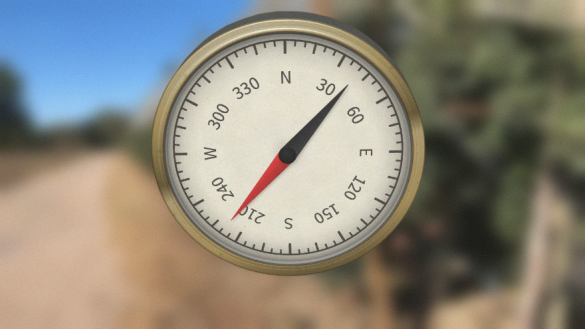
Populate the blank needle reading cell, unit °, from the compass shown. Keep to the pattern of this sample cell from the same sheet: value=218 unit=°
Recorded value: value=220 unit=°
